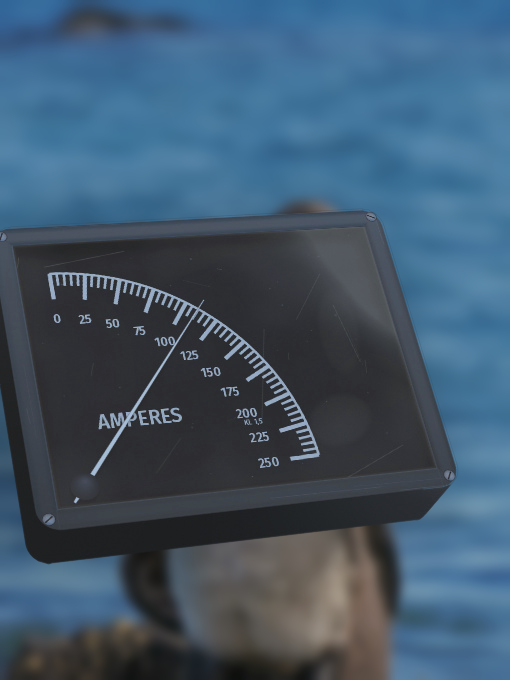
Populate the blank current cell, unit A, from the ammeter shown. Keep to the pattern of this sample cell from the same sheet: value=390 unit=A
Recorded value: value=110 unit=A
